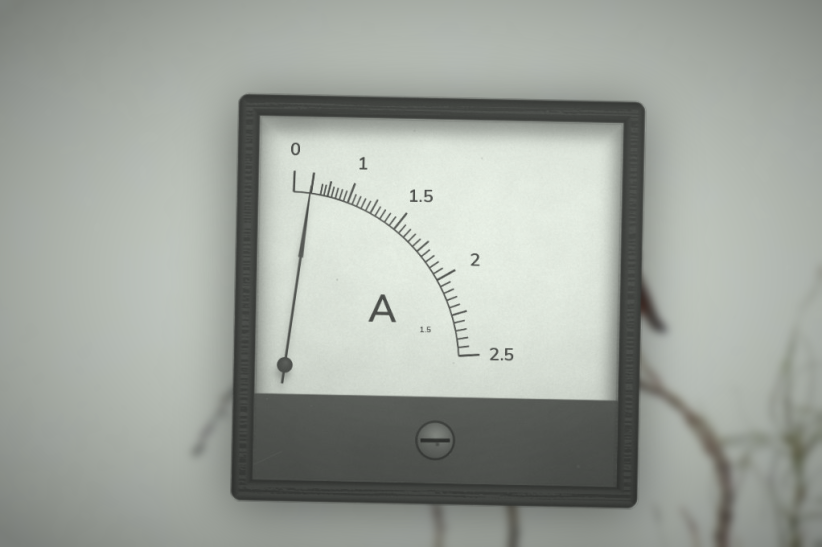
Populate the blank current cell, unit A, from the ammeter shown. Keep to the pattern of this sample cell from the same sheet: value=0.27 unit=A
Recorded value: value=0.5 unit=A
